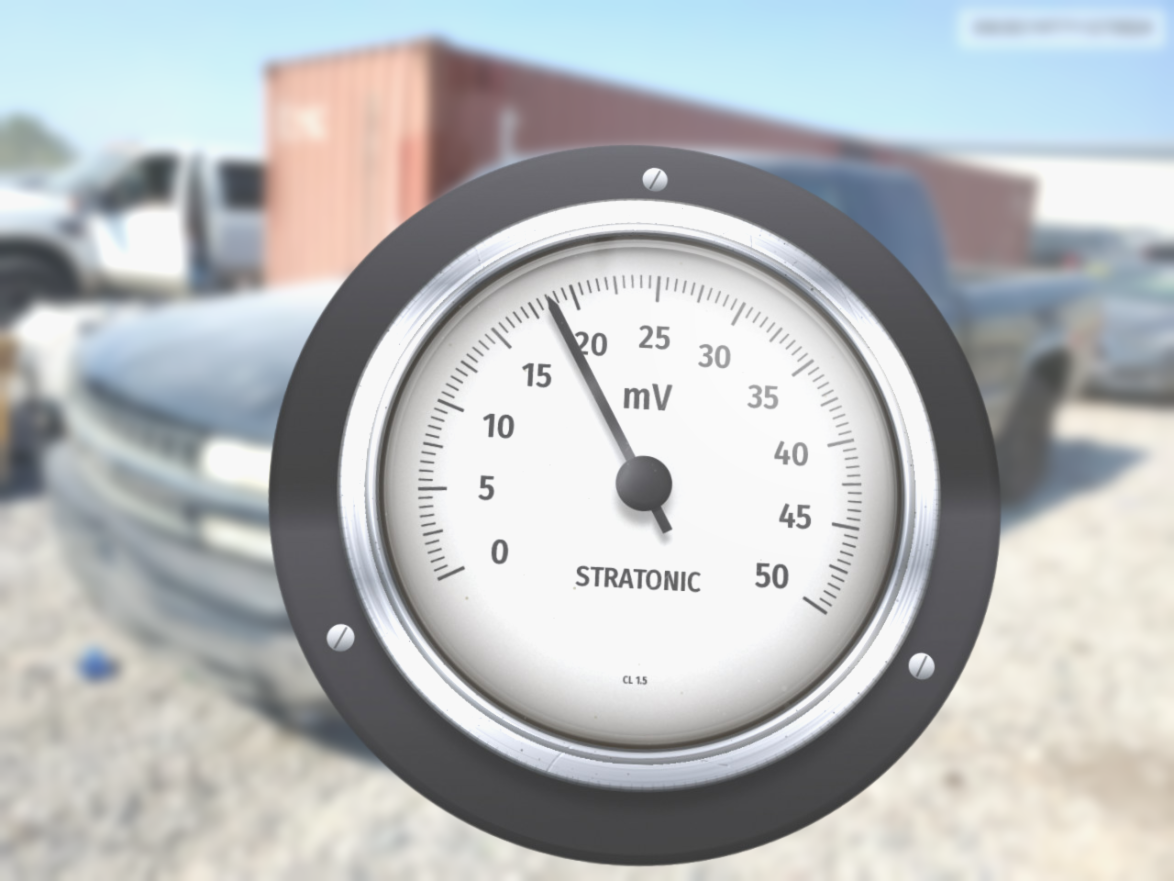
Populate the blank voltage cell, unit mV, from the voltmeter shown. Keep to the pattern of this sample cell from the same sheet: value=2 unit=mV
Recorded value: value=18.5 unit=mV
